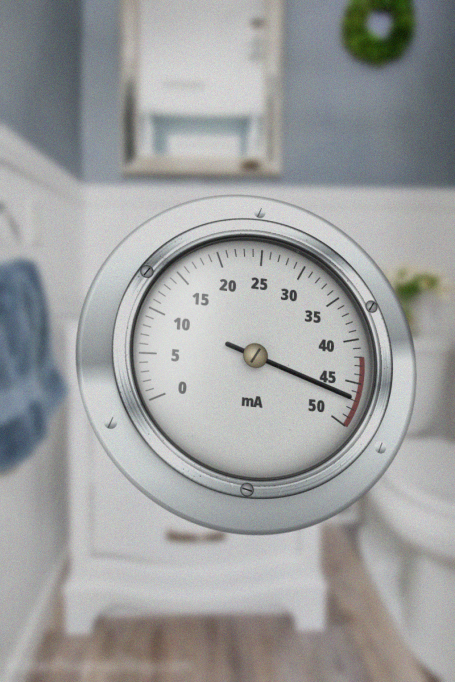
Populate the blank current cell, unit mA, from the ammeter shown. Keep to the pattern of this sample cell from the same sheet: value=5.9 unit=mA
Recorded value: value=47 unit=mA
